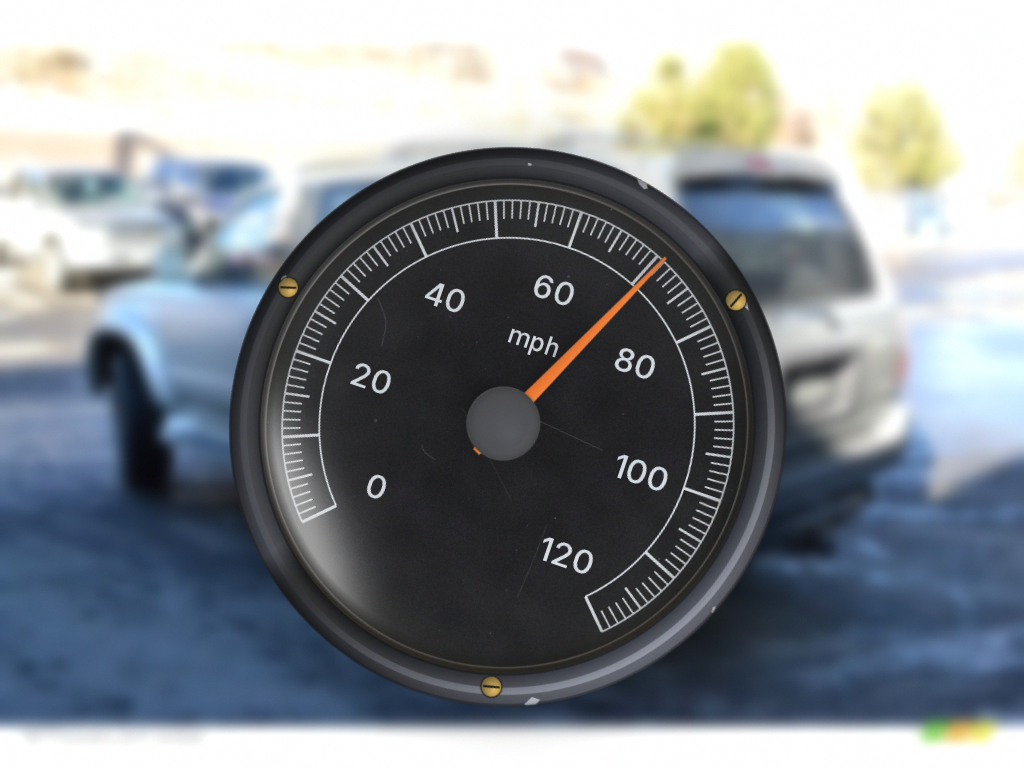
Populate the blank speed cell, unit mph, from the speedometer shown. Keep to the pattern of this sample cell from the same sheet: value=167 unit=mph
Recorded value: value=71 unit=mph
